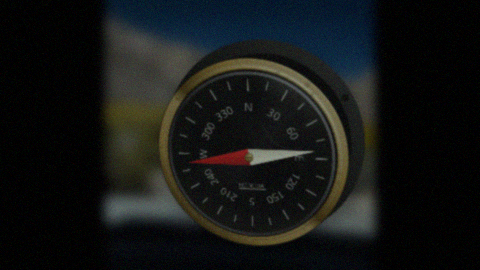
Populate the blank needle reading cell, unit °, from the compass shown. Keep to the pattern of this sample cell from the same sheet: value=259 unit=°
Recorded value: value=262.5 unit=°
